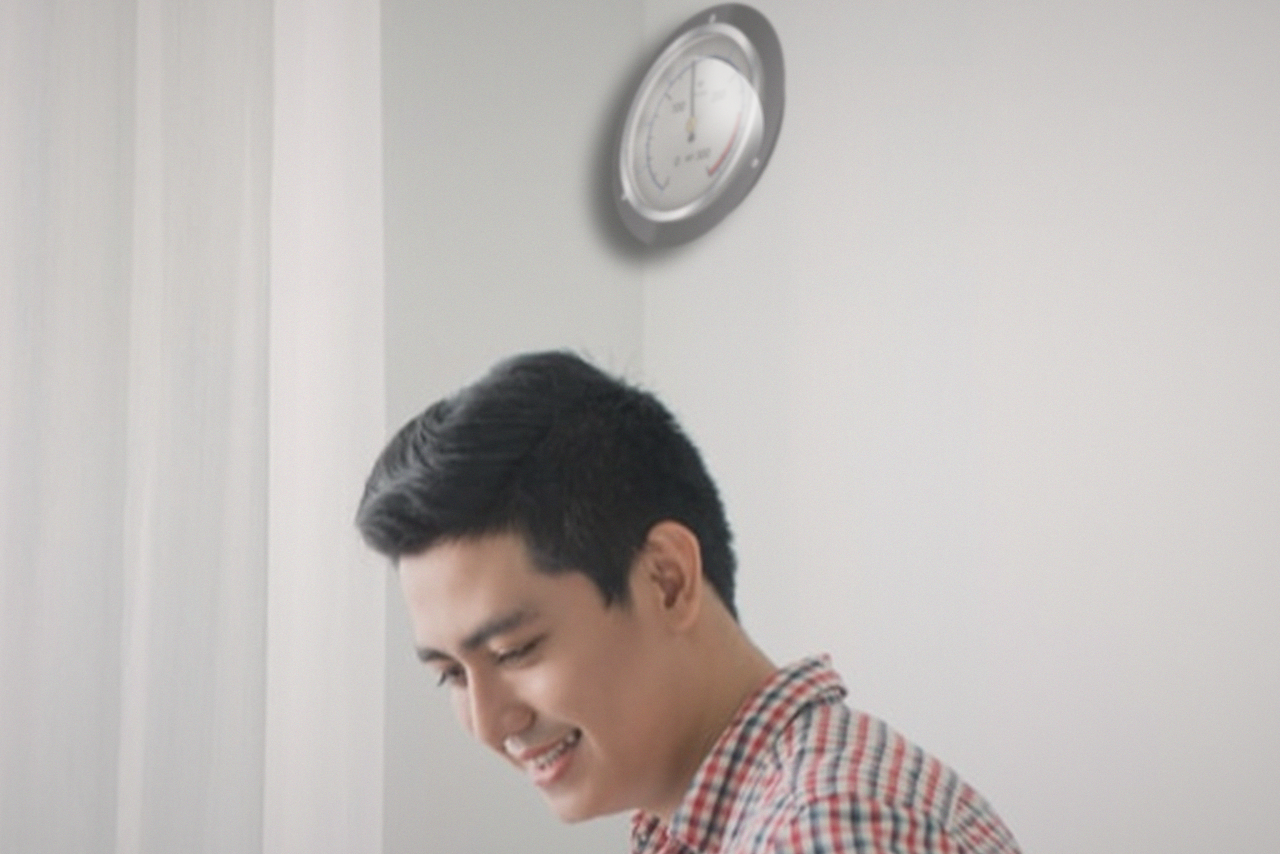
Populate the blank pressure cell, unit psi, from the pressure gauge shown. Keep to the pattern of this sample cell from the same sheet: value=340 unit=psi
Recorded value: value=140 unit=psi
